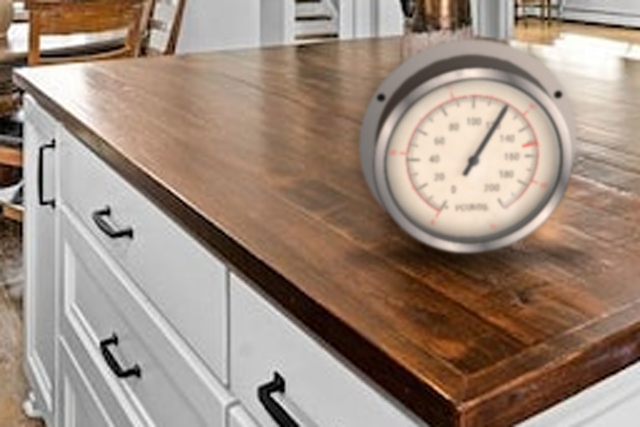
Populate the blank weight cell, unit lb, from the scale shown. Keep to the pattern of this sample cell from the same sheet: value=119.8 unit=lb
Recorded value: value=120 unit=lb
